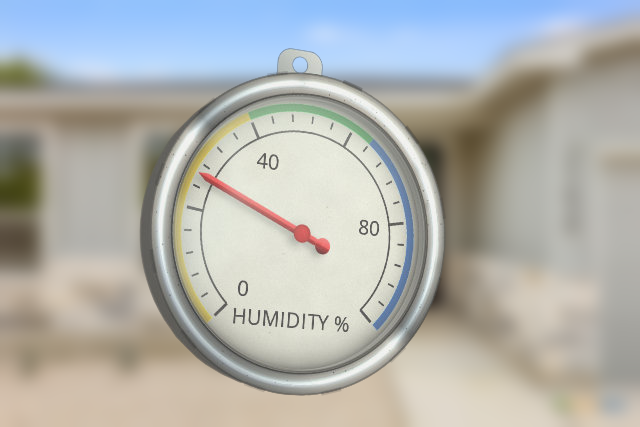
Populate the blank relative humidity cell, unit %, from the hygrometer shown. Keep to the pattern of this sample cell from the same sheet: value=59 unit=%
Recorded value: value=26 unit=%
